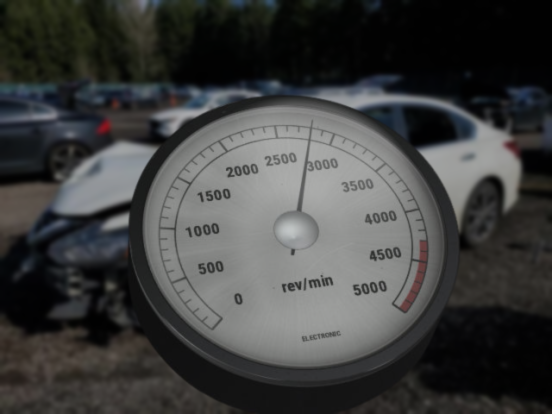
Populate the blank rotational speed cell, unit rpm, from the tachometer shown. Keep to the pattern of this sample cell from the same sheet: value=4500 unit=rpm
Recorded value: value=2800 unit=rpm
